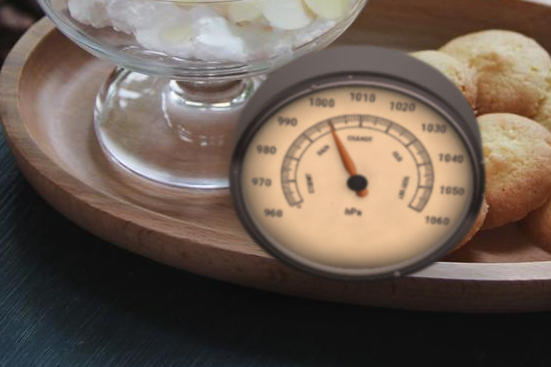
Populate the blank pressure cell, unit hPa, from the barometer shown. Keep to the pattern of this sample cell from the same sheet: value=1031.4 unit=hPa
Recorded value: value=1000 unit=hPa
